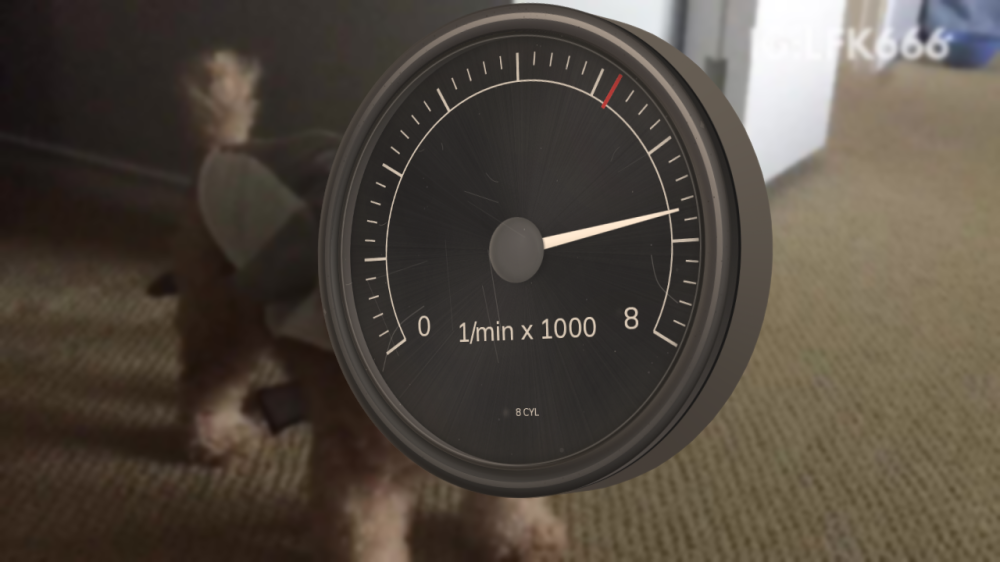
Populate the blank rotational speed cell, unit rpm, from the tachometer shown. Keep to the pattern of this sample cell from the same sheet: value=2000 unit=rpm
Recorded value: value=6700 unit=rpm
